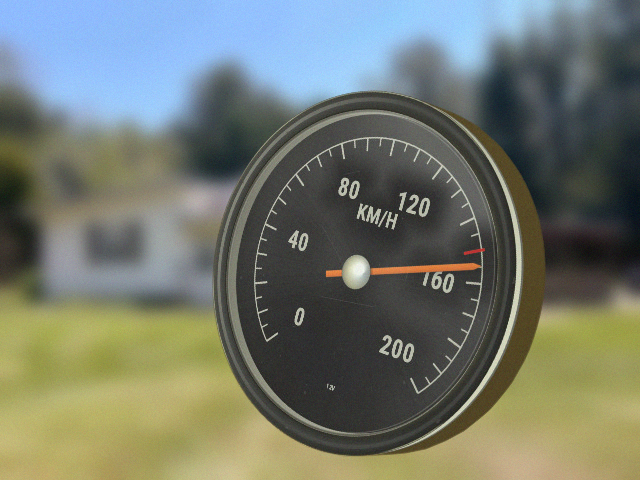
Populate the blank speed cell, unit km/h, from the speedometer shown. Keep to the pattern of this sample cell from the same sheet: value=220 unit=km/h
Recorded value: value=155 unit=km/h
